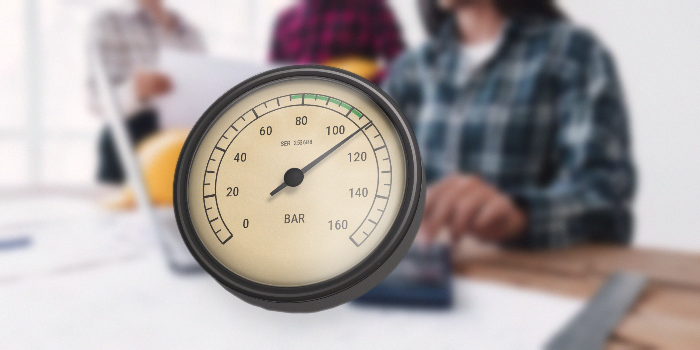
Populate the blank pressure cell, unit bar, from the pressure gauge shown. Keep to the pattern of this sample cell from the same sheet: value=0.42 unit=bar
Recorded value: value=110 unit=bar
